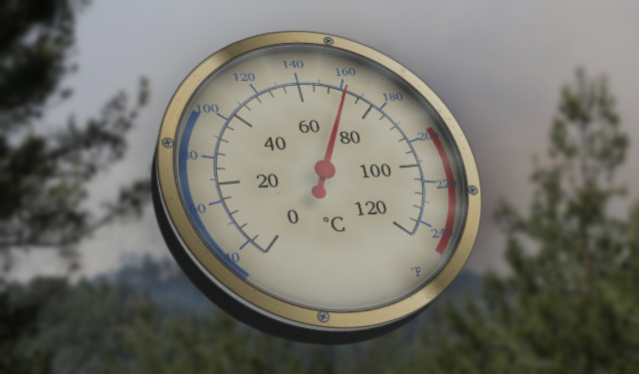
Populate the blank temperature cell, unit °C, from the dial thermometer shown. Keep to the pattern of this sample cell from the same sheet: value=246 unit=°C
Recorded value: value=72 unit=°C
